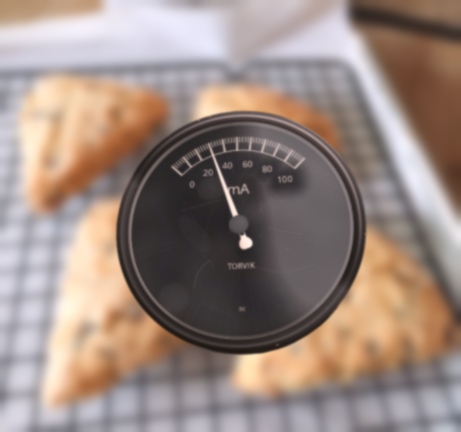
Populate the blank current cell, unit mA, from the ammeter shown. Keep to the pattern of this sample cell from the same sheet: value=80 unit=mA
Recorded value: value=30 unit=mA
